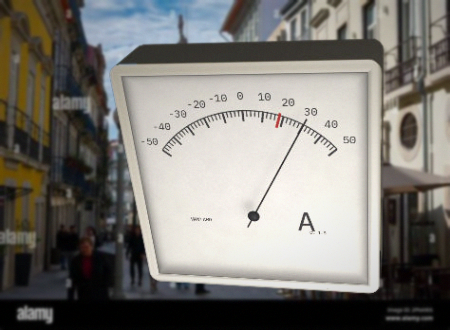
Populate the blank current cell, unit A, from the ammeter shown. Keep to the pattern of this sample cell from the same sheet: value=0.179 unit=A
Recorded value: value=30 unit=A
